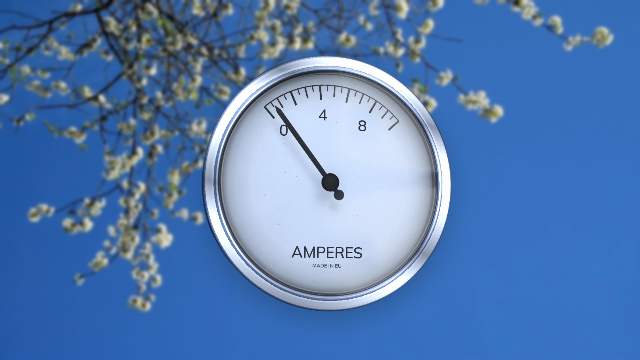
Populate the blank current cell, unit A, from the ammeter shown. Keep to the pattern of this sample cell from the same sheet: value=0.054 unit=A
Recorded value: value=0.5 unit=A
